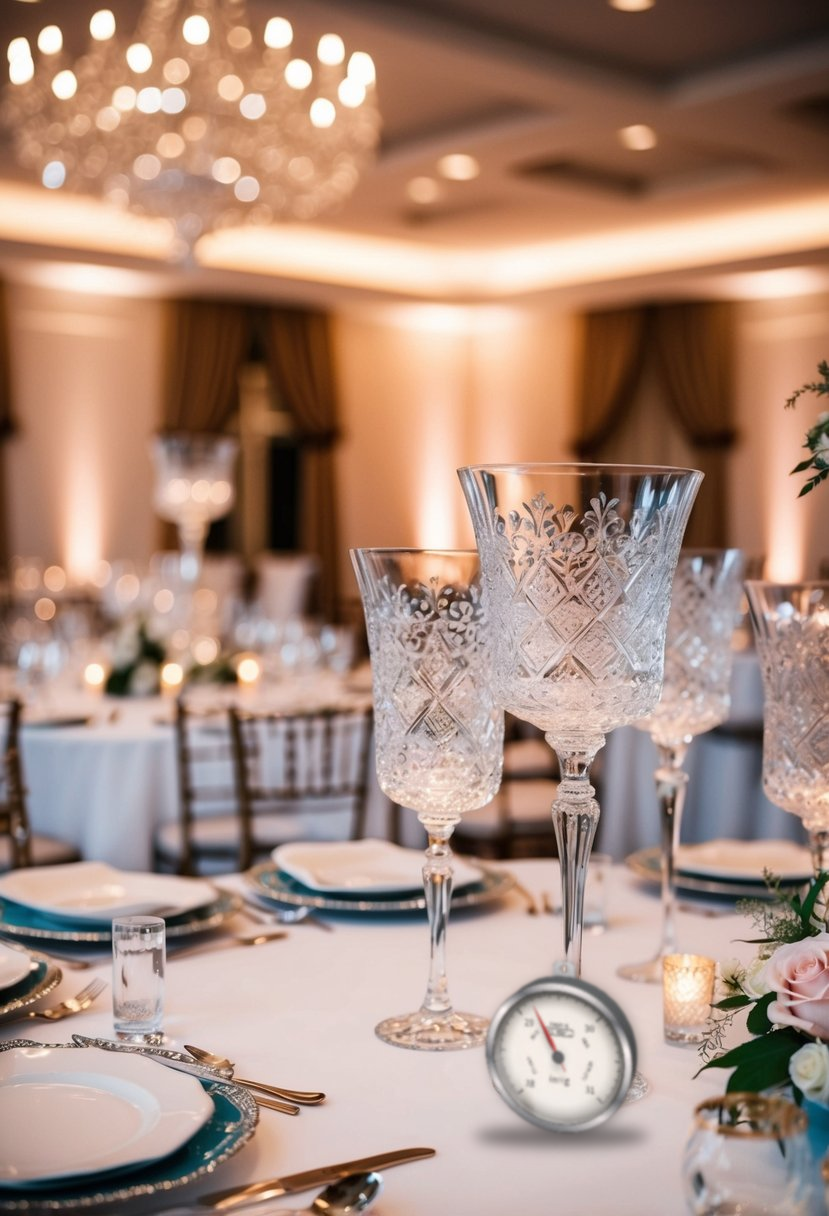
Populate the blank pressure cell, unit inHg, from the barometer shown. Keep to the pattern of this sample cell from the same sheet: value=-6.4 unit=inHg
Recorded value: value=29.2 unit=inHg
